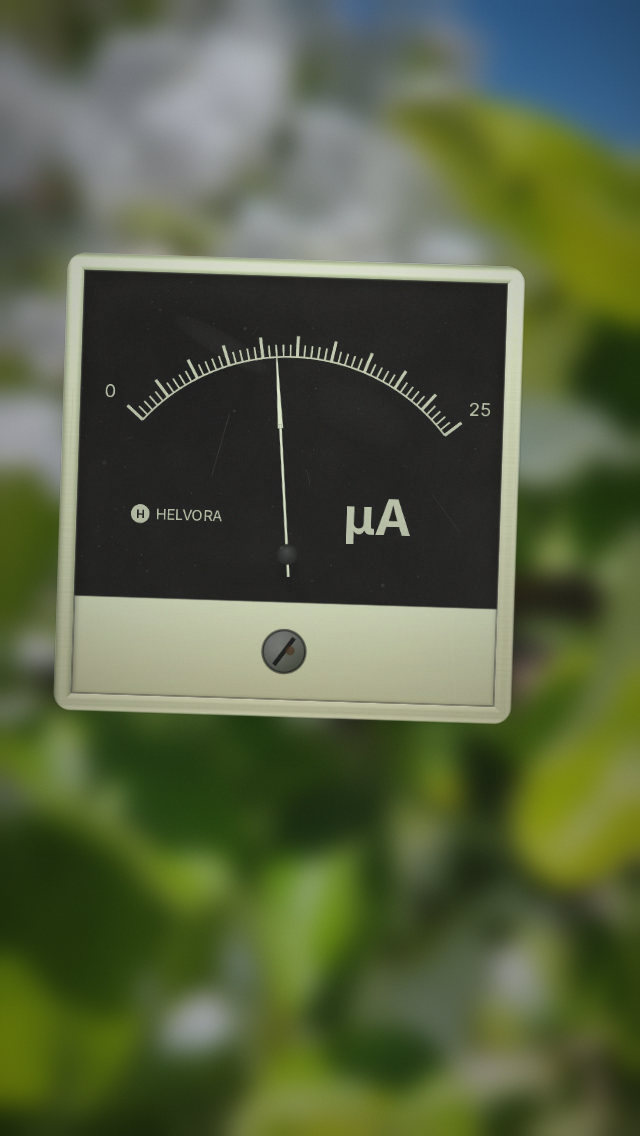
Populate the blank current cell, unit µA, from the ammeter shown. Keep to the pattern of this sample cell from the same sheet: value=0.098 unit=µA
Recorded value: value=11 unit=µA
